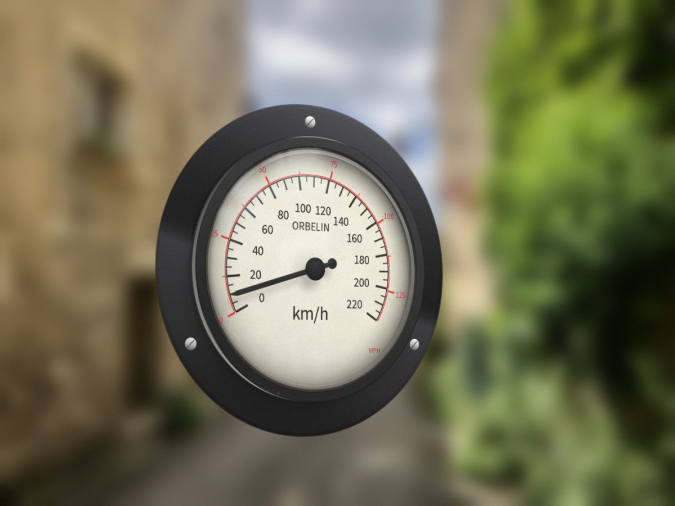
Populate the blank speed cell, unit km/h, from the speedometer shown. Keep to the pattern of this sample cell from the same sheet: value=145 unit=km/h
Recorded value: value=10 unit=km/h
